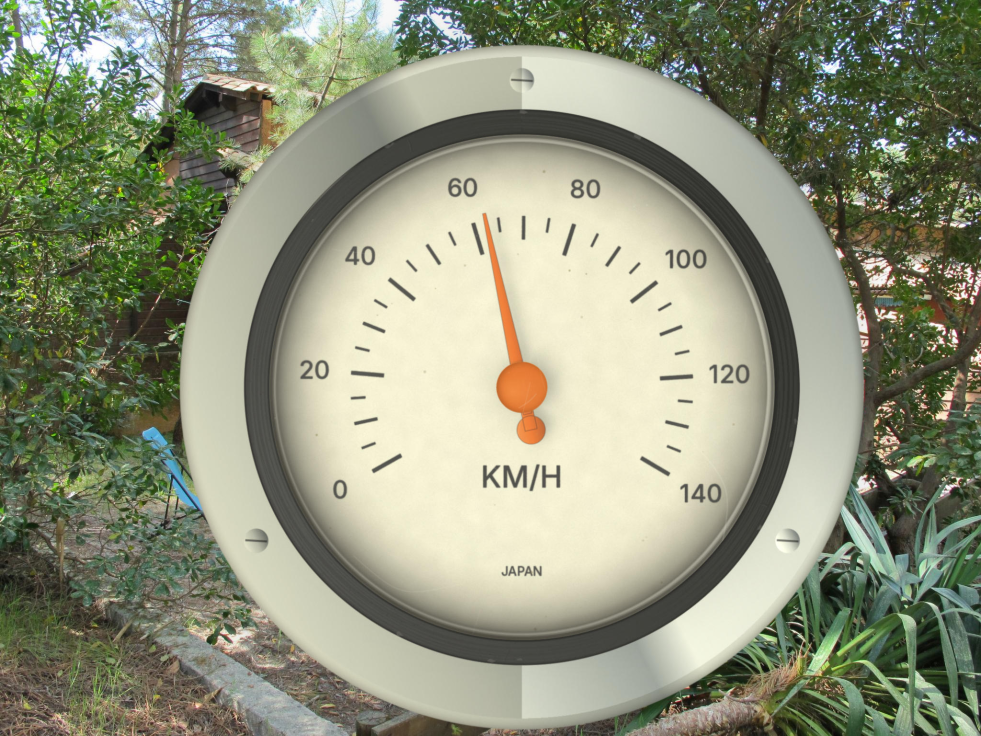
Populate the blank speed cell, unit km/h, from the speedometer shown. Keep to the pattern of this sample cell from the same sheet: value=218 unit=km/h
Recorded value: value=62.5 unit=km/h
